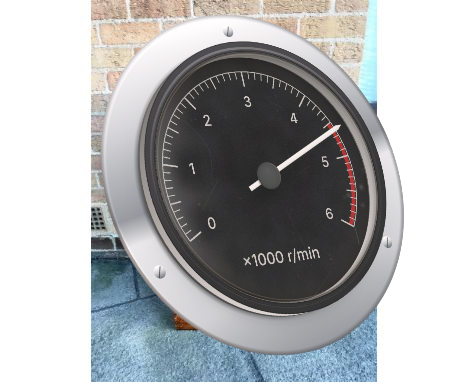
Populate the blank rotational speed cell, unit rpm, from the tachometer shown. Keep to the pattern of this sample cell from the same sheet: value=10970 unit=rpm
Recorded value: value=4600 unit=rpm
